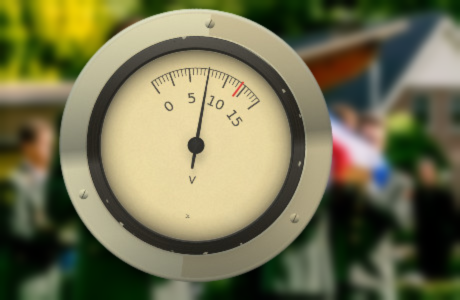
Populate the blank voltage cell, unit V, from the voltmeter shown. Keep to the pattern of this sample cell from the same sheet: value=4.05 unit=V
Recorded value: value=7.5 unit=V
